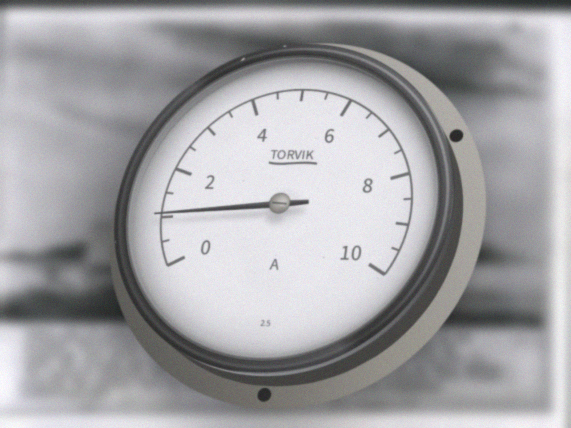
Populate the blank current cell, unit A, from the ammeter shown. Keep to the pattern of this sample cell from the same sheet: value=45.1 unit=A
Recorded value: value=1 unit=A
